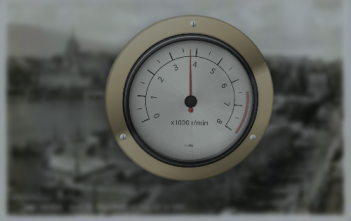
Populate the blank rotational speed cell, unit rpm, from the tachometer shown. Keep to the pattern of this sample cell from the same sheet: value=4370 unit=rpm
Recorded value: value=3750 unit=rpm
